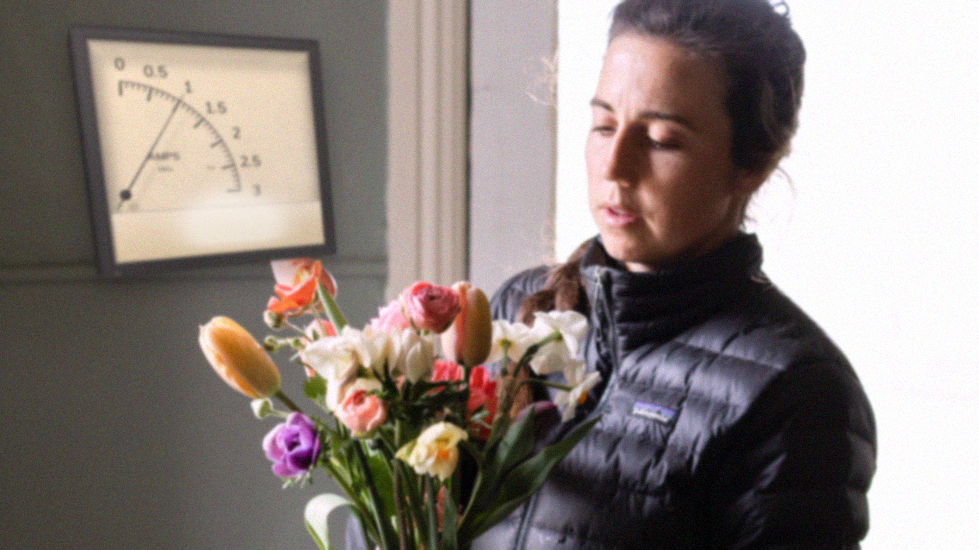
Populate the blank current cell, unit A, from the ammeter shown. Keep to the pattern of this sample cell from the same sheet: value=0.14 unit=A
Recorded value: value=1 unit=A
